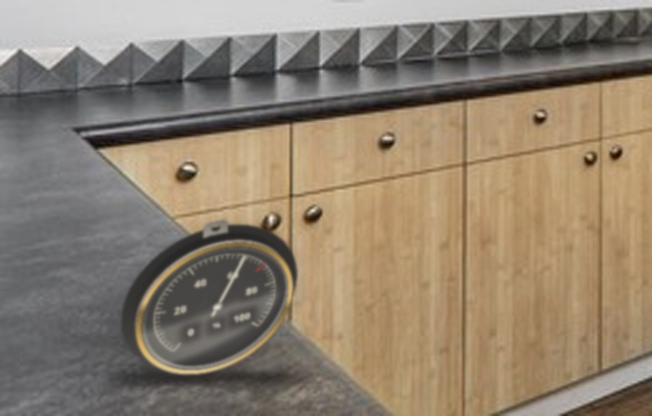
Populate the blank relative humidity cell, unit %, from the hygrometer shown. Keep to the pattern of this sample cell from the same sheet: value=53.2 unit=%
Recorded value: value=60 unit=%
